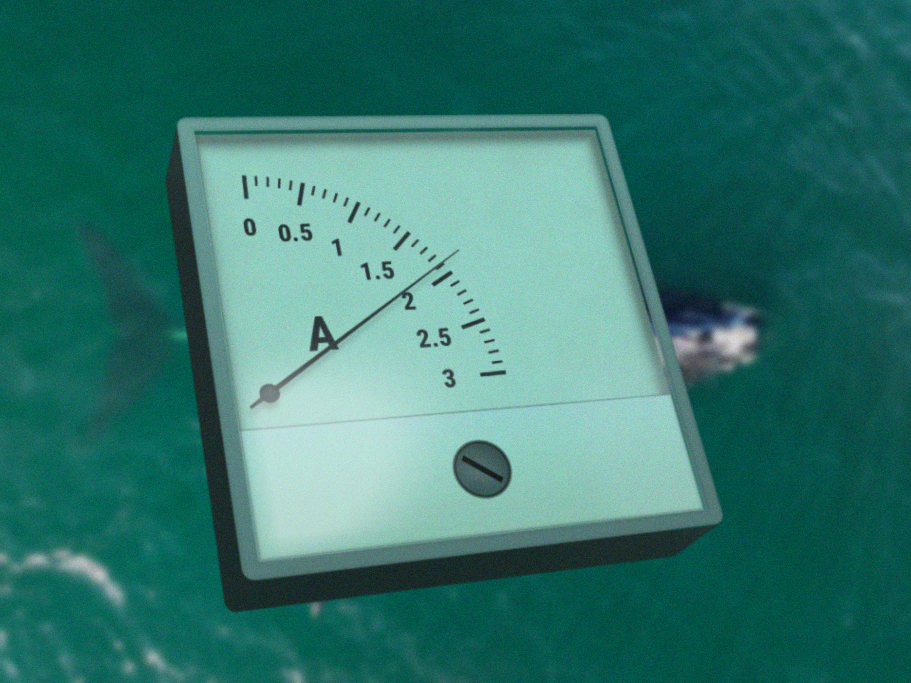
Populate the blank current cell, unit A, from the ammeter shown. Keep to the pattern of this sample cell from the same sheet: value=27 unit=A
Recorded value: value=1.9 unit=A
